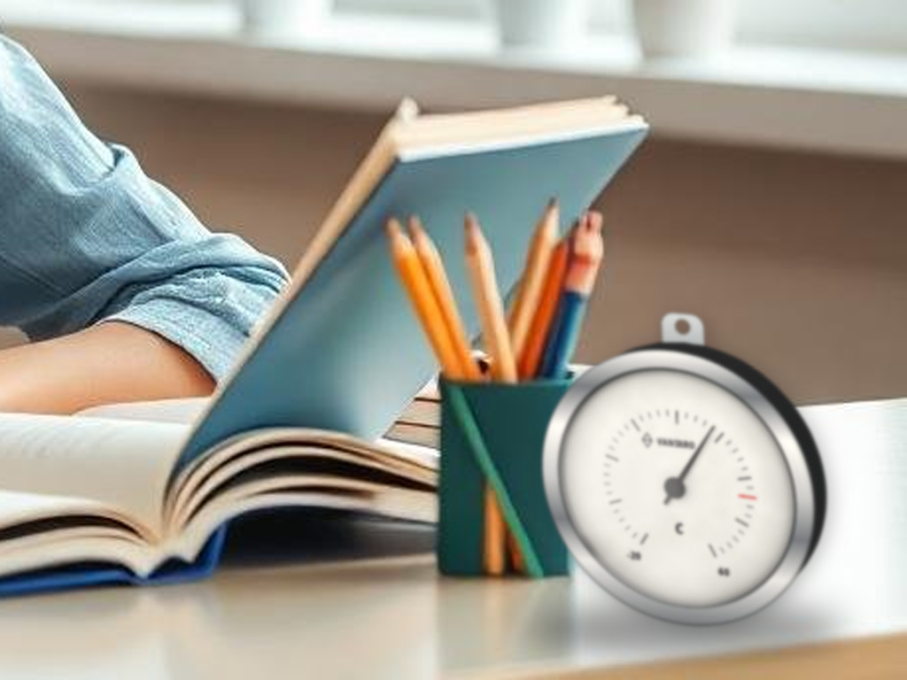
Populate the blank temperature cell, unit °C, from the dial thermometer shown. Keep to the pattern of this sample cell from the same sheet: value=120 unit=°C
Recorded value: value=28 unit=°C
